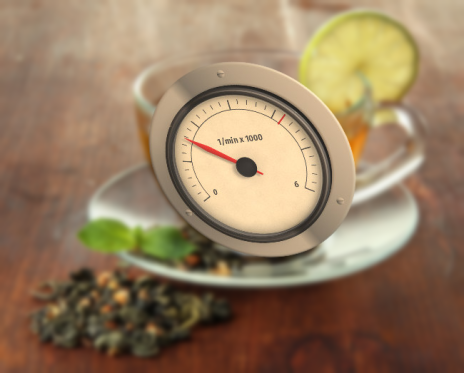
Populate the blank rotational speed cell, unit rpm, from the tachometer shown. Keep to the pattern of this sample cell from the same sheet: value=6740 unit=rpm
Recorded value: value=1600 unit=rpm
